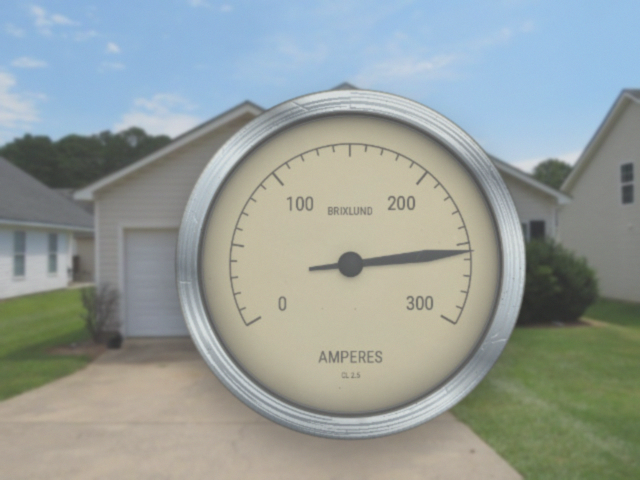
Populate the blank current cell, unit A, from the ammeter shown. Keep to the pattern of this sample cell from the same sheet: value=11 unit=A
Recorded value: value=255 unit=A
